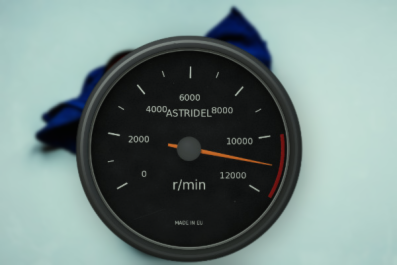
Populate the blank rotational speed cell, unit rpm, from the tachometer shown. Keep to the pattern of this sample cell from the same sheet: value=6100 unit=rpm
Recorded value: value=11000 unit=rpm
